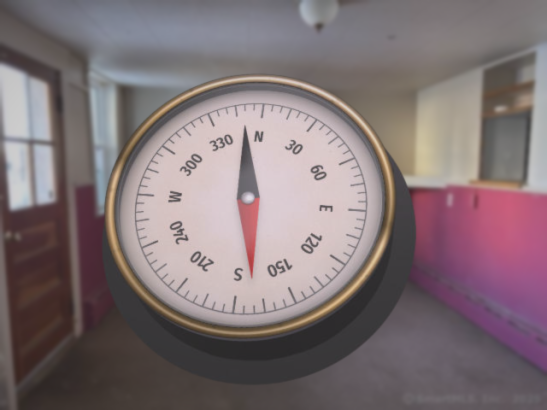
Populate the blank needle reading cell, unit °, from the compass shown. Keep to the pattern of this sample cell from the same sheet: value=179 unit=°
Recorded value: value=170 unit=°
